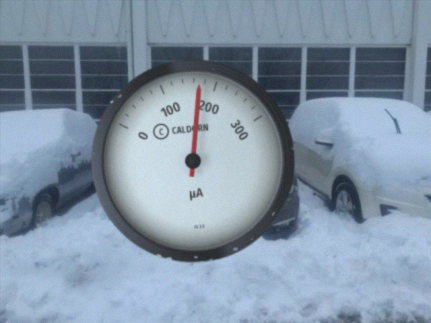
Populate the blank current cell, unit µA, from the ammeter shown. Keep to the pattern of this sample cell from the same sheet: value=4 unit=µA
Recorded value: value=170 unit=µA
